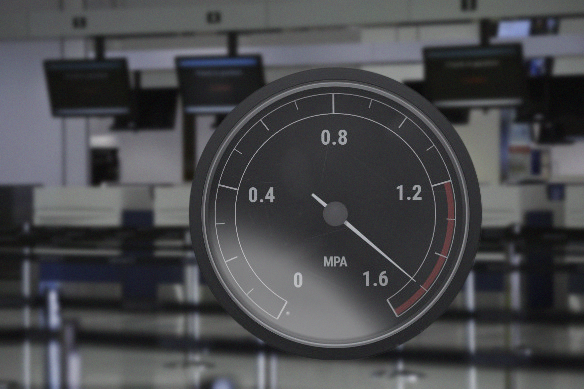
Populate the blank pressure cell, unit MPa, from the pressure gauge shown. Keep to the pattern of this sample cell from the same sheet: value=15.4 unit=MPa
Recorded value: value=1.5 unit=MPa
